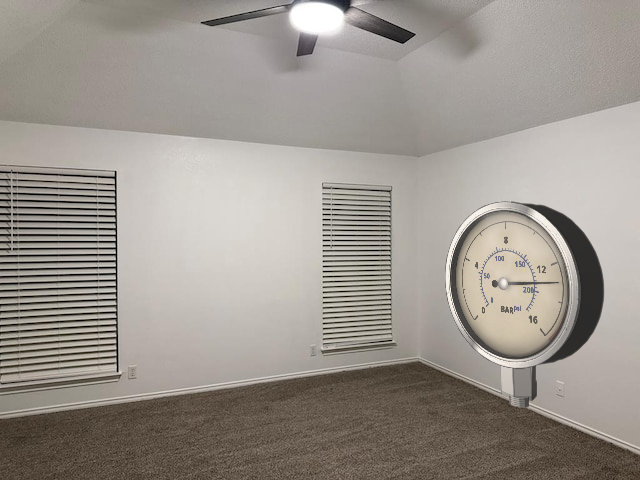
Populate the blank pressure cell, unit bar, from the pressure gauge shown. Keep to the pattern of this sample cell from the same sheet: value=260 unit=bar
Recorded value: value=13 unit=bar
